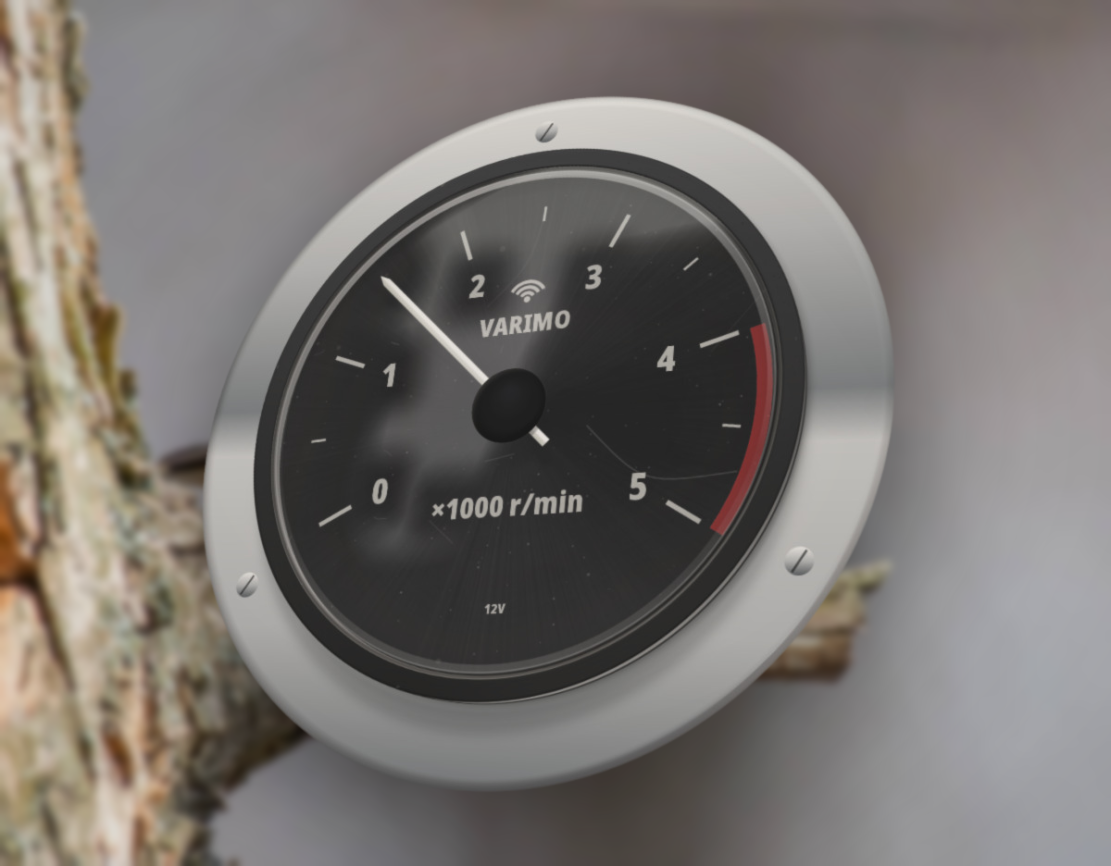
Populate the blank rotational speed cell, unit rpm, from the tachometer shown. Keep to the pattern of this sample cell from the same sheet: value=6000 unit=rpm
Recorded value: value=1500 unit=rpm
